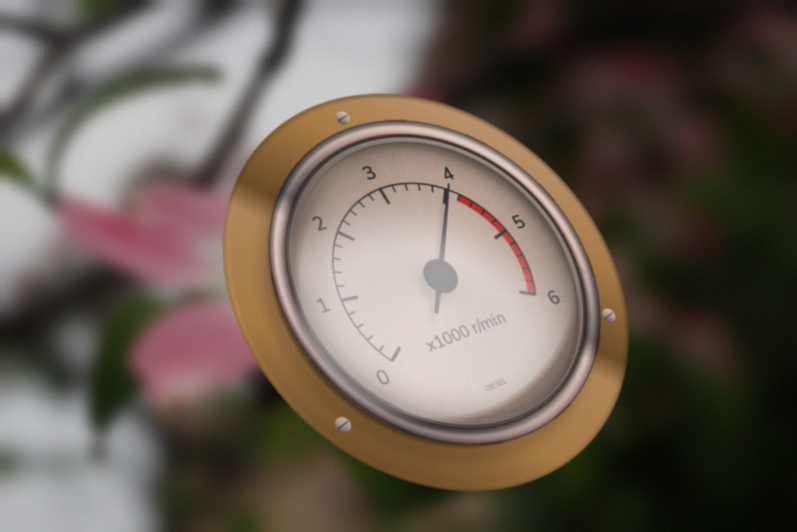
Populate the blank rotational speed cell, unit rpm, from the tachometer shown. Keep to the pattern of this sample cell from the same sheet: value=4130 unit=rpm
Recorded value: value=4000 unit=rpm
